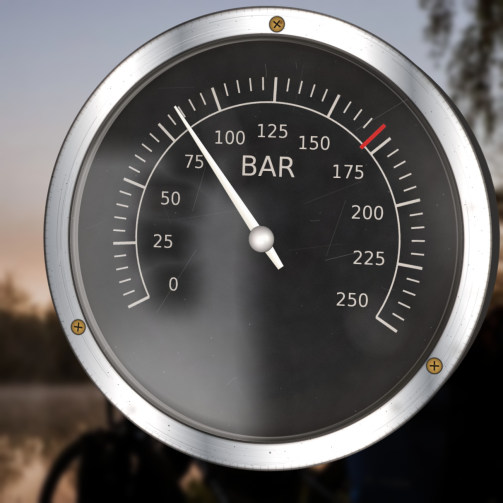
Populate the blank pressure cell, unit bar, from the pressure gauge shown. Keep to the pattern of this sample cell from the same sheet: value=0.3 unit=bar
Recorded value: value=85 unit=bar
